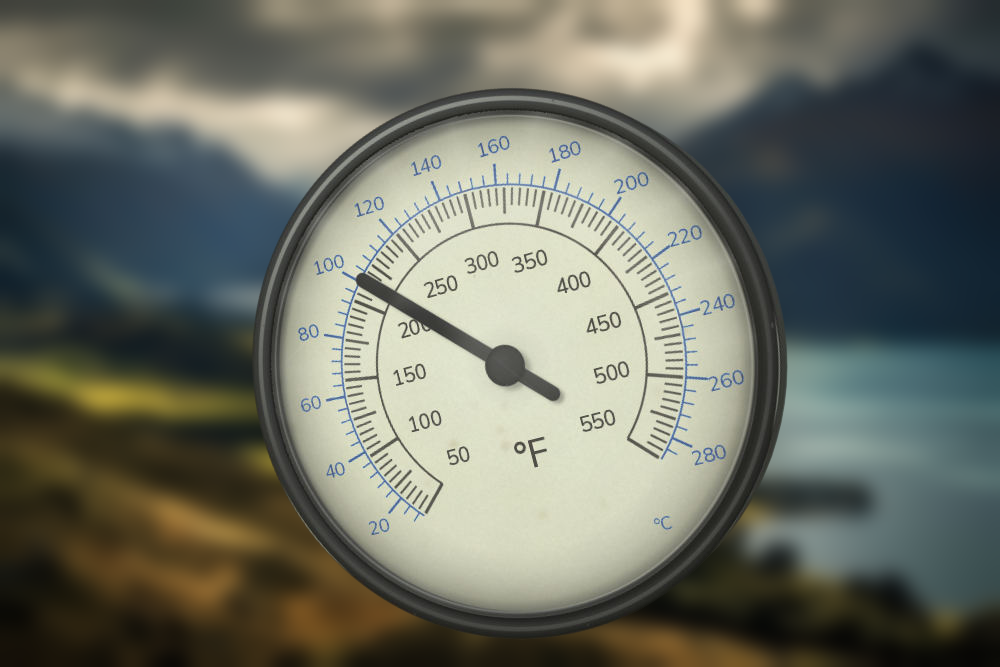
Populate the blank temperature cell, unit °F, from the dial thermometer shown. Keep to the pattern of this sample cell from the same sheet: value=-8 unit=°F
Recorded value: value=215 unit=°F
